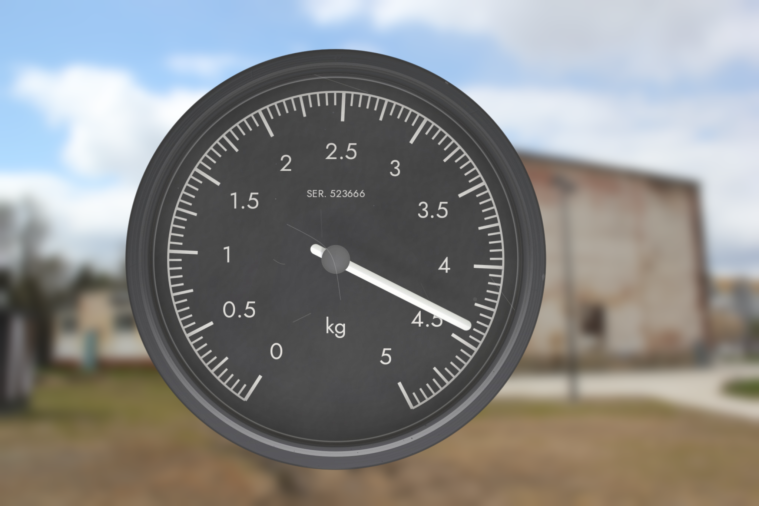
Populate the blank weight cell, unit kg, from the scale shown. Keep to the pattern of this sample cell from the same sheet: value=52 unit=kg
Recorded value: value=4.4 unit=kg
